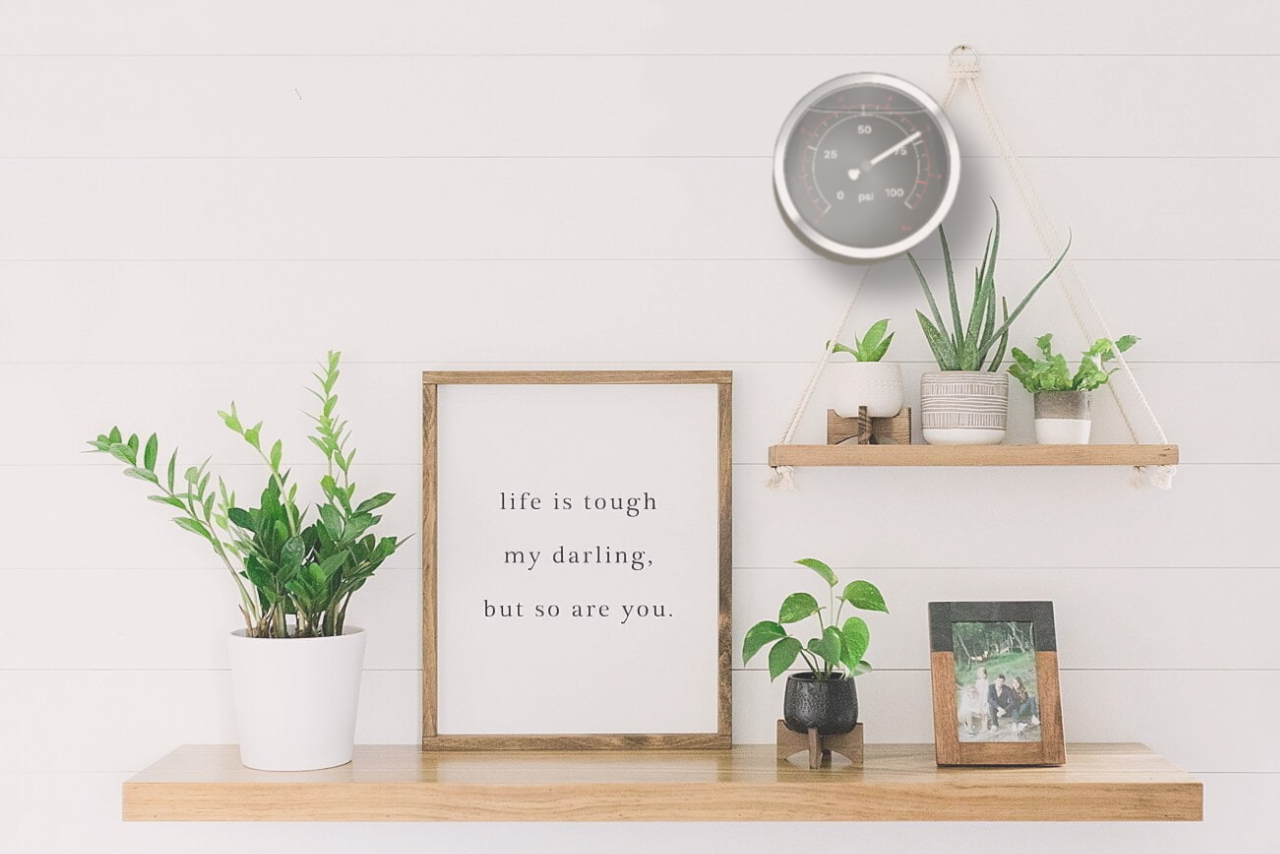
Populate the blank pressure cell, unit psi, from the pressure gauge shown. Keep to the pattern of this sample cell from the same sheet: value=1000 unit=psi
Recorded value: value=72.5 unit=psi
